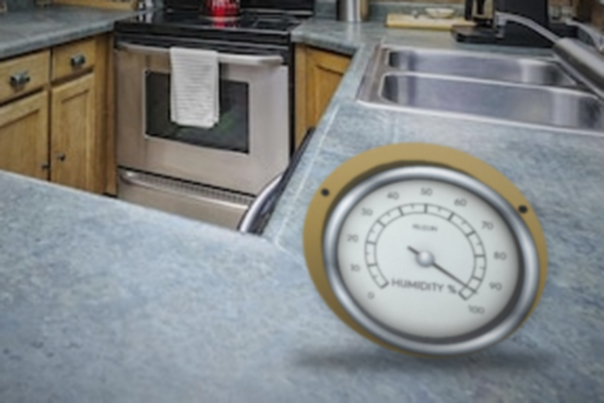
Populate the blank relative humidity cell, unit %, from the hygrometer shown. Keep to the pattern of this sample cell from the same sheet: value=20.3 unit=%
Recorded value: value=95 unit=%
